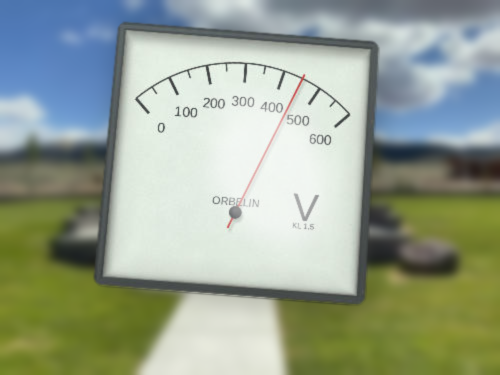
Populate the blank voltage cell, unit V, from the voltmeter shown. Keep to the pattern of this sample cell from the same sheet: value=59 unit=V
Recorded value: value=450 unit=V
